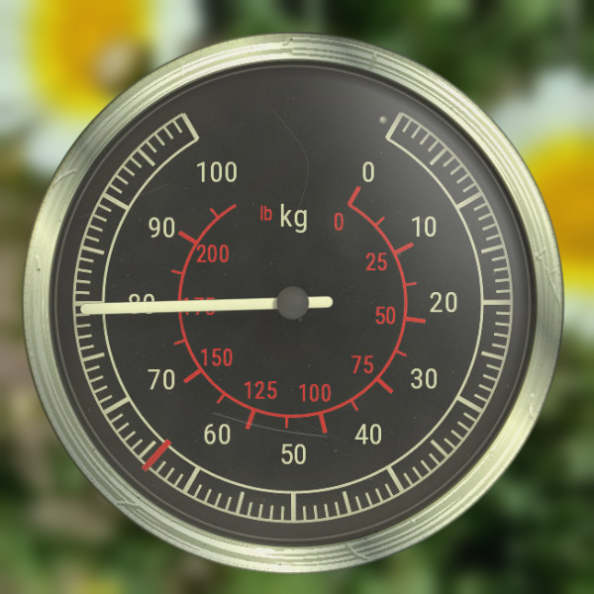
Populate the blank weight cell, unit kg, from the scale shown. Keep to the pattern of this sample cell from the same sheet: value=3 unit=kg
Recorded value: value=79.5 unit=kg
